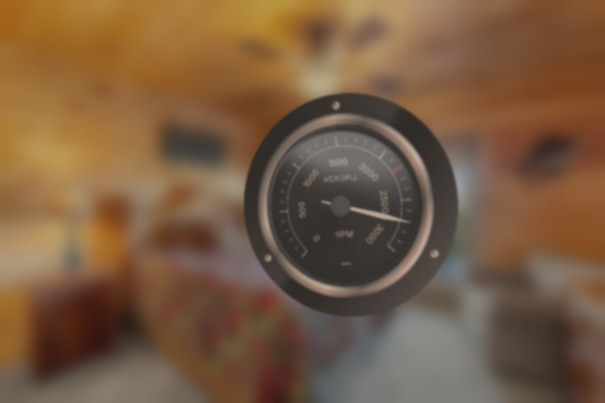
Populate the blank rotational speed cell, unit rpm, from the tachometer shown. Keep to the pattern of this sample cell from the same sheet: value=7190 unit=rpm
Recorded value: value=2700 unit=rpm
